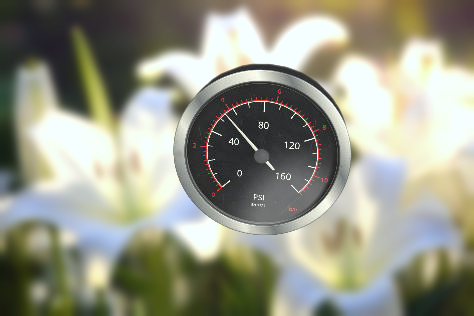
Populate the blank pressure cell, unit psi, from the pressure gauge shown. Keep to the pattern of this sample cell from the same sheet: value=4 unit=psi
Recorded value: value=55 unit=psi
